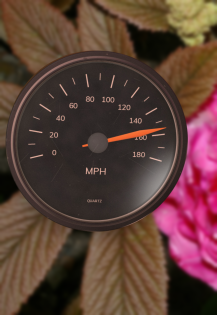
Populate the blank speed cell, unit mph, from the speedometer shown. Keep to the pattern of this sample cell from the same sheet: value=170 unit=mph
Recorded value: value=155 unit=mph
